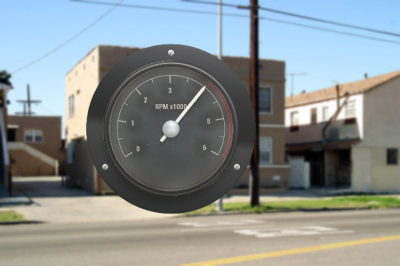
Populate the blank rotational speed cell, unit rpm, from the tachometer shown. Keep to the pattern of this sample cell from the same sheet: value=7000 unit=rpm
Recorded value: value=4000 unit=rpm
